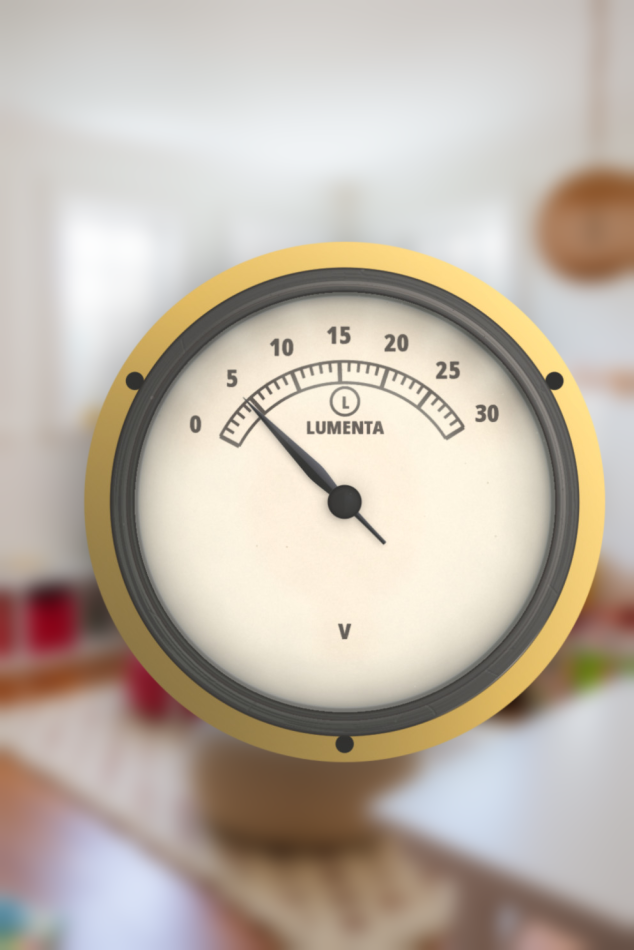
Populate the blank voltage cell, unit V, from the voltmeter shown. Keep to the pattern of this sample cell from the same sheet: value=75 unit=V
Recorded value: value=4.5 unit=V
